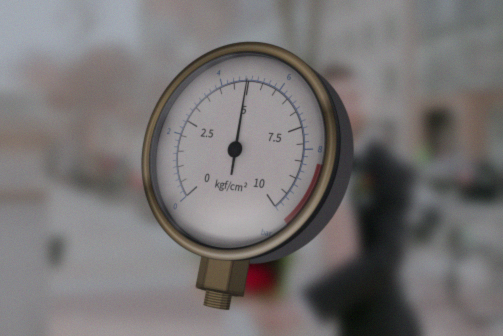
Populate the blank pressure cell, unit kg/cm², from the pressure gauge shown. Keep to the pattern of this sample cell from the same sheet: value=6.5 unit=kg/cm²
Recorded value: value=5 unit=kg/cm²
